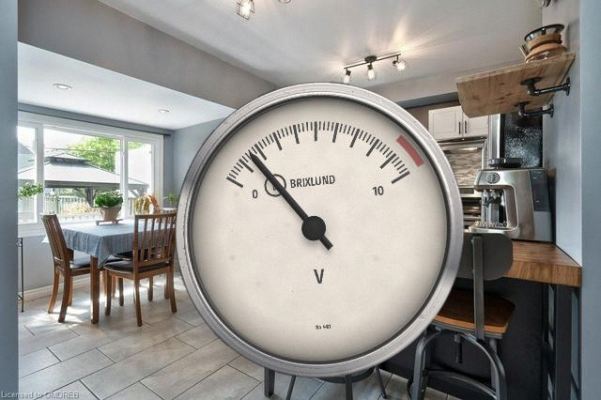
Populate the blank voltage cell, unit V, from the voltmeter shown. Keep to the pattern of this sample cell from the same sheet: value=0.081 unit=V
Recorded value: value=1.6 unit=V
